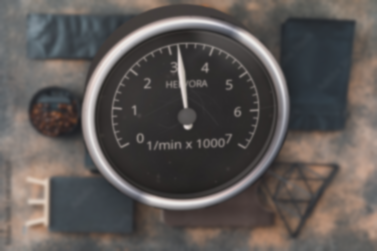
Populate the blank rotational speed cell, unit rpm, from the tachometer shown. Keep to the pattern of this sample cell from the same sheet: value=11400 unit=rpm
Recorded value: value=3200 unit=rpm
